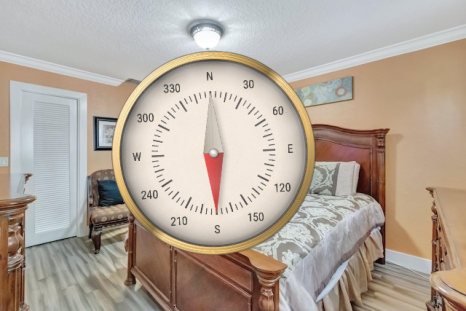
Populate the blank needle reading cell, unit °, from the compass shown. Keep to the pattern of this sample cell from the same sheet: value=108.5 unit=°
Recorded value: value=180 unit=°
